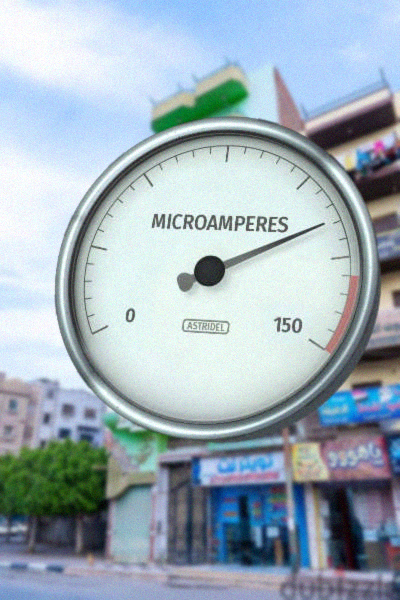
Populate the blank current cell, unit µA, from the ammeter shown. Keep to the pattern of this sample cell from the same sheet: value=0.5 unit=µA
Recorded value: value=115 unit=µA
